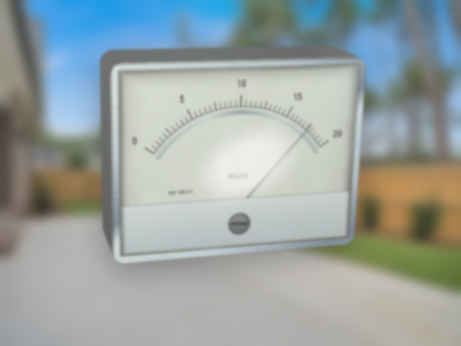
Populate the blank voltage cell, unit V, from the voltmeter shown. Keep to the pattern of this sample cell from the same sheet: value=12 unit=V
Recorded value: value=17.5 unit=V
